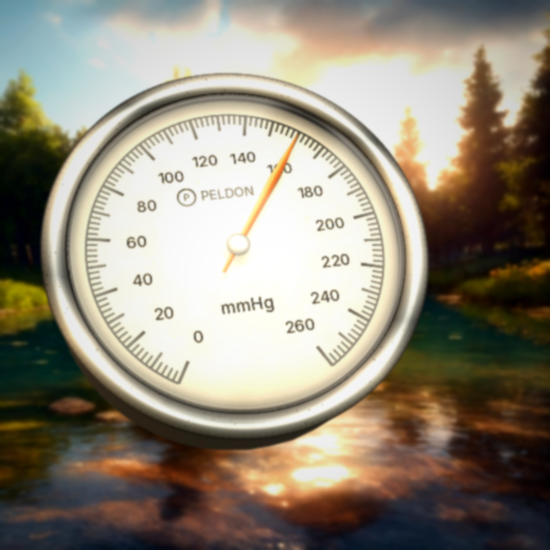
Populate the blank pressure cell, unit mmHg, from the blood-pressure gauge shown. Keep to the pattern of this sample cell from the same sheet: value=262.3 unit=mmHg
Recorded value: value=160 unit=mmHg
